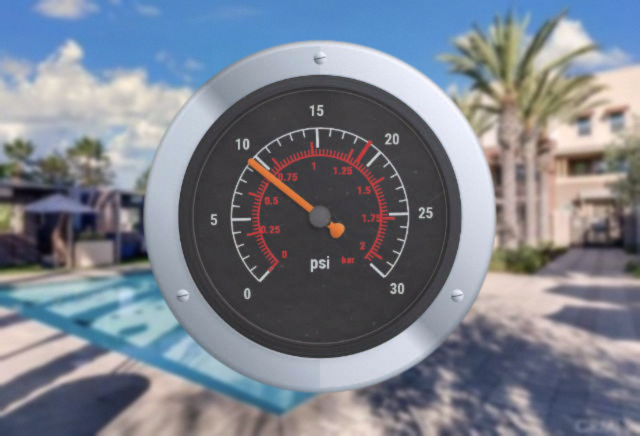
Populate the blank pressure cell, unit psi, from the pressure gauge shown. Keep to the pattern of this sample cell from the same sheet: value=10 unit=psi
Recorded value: value=9.5 unit=psi
